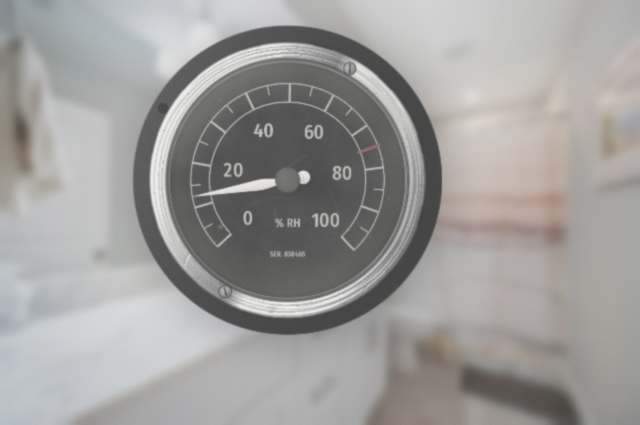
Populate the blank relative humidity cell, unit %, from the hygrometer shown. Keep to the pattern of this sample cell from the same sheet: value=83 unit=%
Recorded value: value=12.5 unit=%
